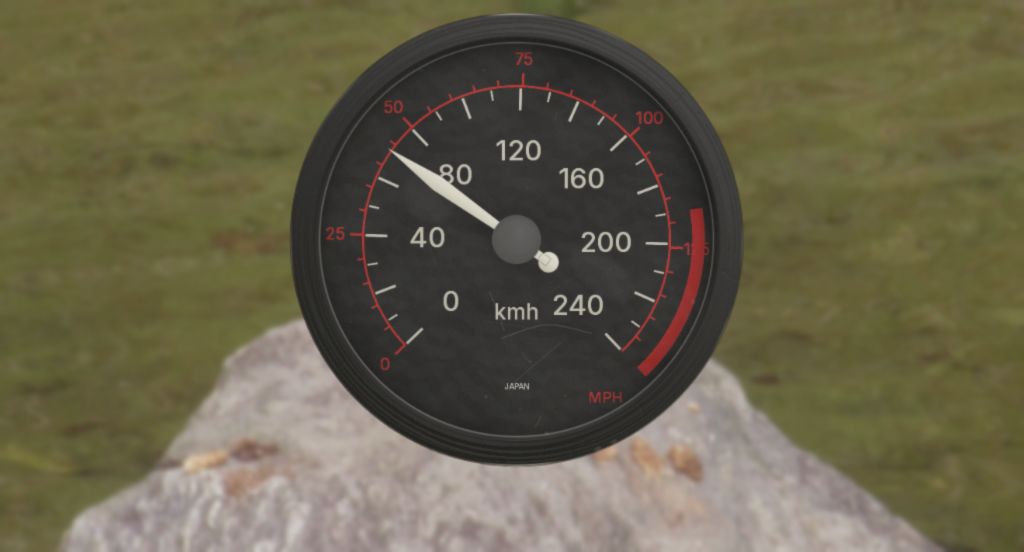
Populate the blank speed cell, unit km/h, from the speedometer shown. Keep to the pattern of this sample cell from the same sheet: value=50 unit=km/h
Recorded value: value=70 unit=km/h
